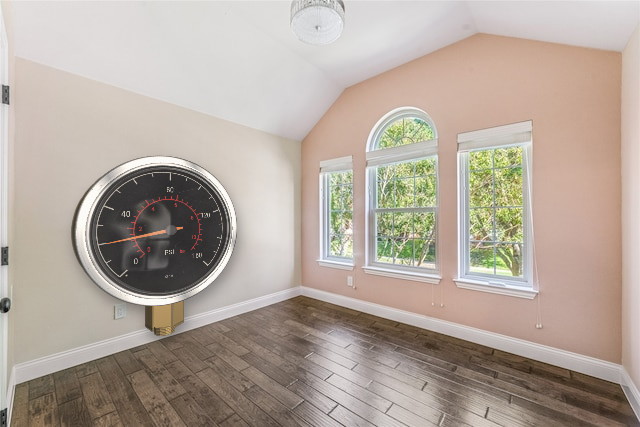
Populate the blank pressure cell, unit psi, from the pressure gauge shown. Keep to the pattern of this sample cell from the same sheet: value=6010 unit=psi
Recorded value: value=20 unit=psi
